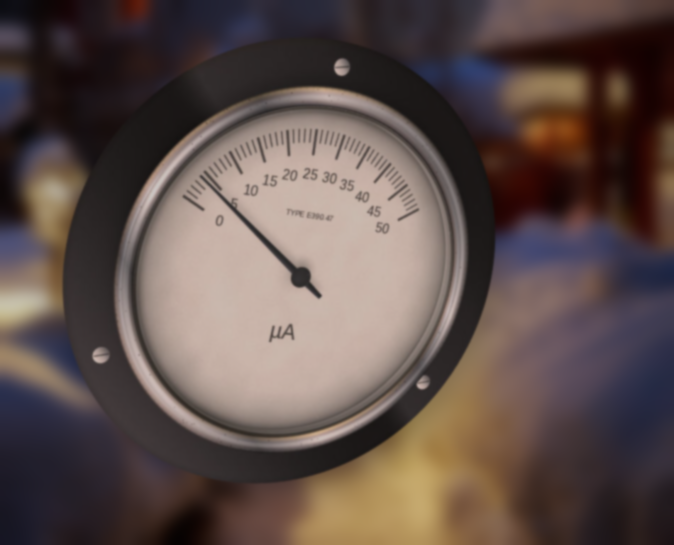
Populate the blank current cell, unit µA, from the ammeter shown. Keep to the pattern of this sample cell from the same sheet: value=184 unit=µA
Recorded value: value=4 unit=µA
